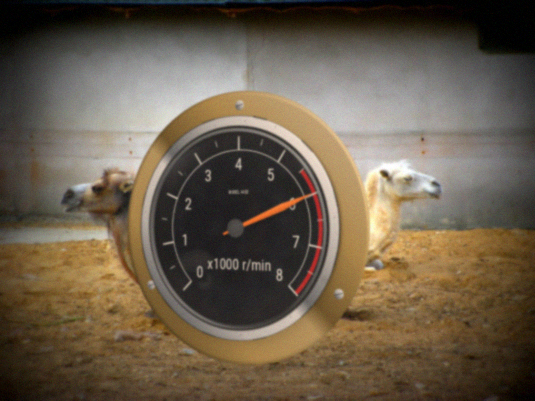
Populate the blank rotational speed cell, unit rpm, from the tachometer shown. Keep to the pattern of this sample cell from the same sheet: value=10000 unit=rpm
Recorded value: value=6000 unit=rpm
